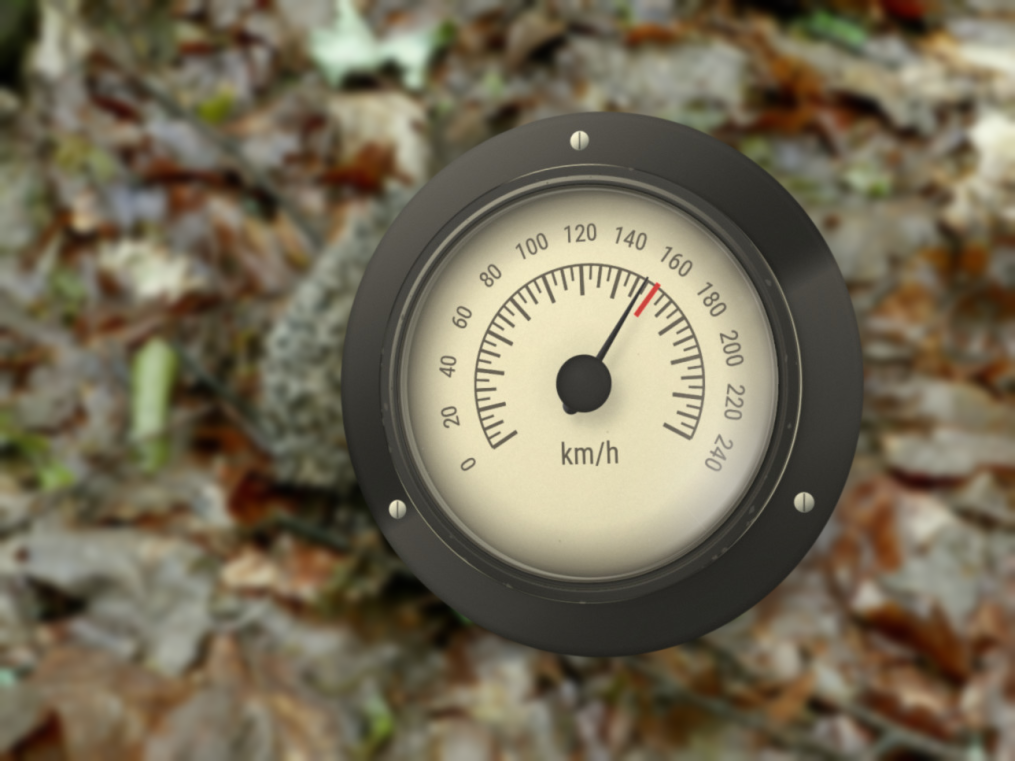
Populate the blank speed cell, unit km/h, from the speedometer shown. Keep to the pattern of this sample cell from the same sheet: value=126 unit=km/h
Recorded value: value=155 unit=km/h
